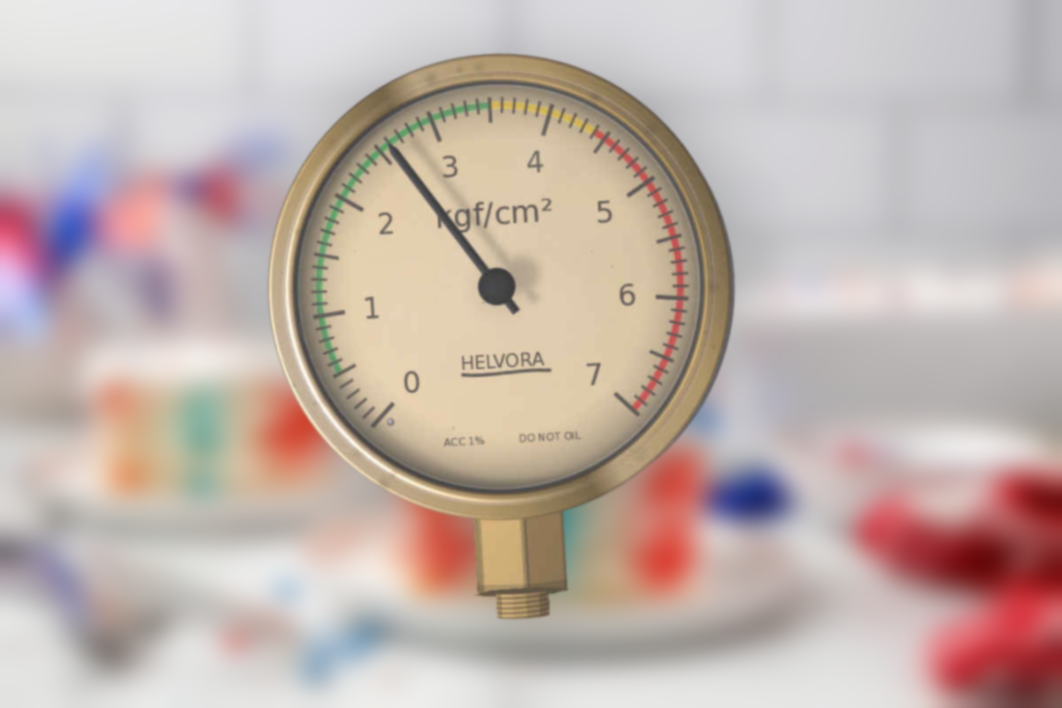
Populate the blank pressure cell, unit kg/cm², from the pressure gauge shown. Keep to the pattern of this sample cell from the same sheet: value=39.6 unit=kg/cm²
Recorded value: value=2.6 unit=kg/cm²
